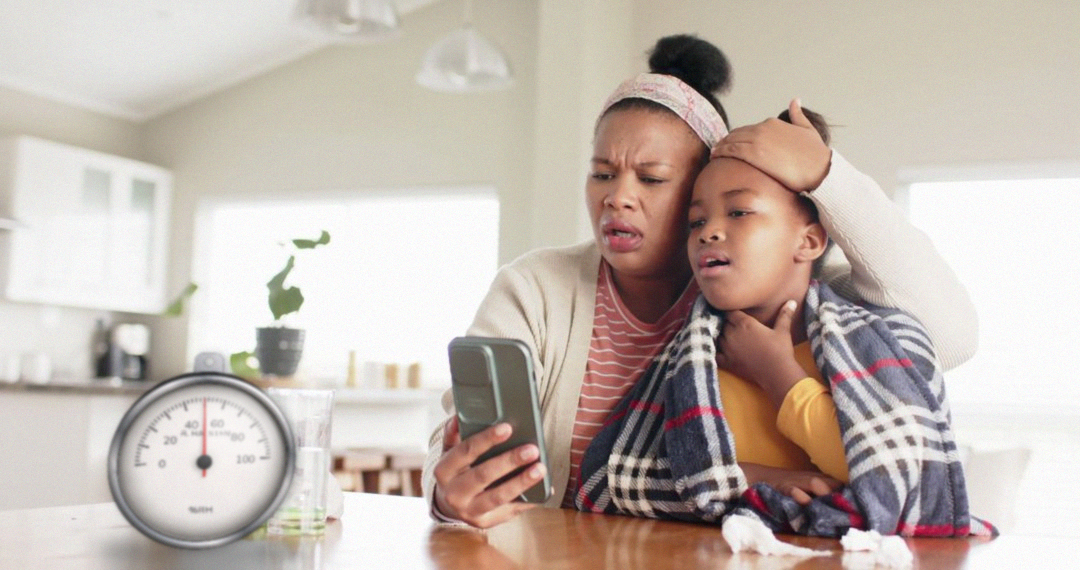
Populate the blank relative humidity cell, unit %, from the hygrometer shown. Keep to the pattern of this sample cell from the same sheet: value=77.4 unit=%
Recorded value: value=50 unit=%
